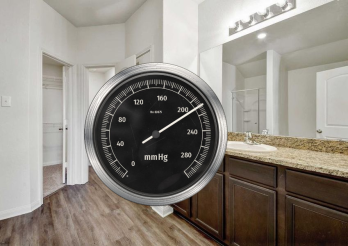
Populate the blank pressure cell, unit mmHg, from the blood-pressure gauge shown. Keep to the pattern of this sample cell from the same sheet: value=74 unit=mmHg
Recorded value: value=210 unit=mmHg
